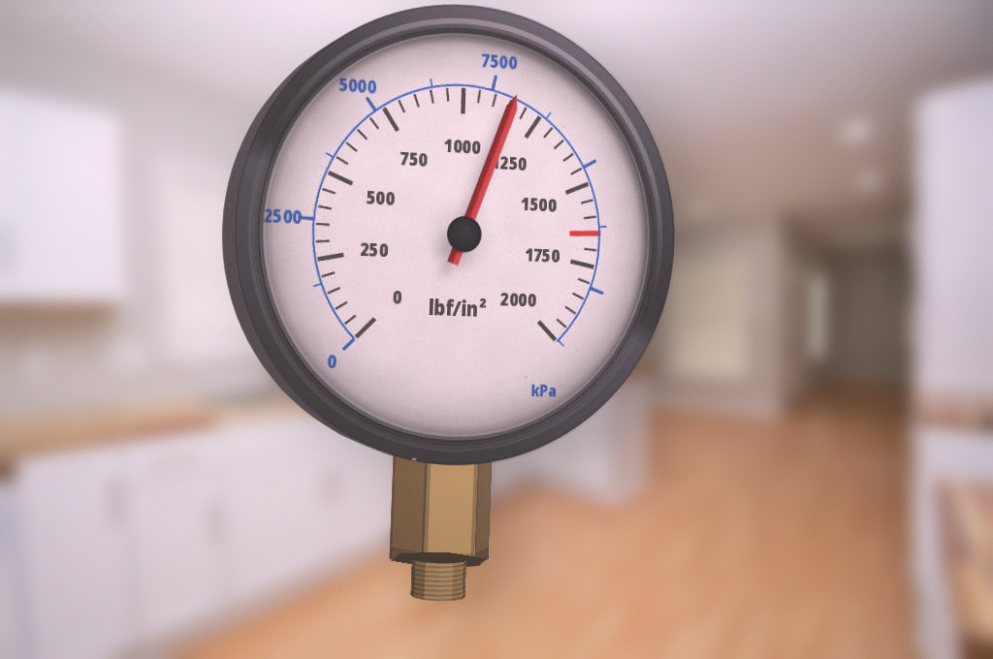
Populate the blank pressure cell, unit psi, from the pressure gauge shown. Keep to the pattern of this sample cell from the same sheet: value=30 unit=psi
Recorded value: value=1150 unit=psi
